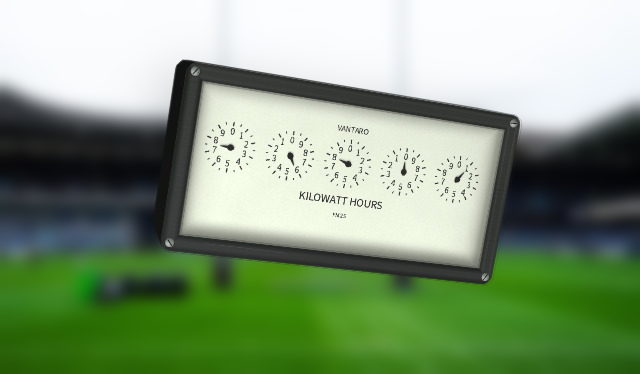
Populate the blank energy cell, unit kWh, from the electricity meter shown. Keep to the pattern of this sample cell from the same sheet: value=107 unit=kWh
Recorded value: value=75801 unit=kWh
